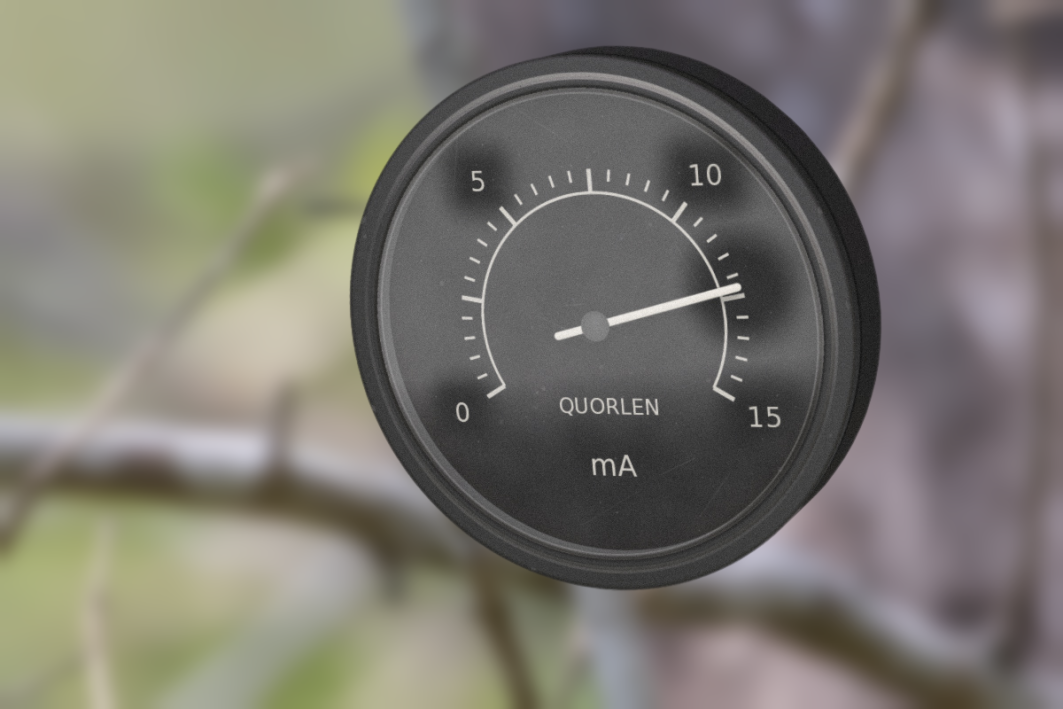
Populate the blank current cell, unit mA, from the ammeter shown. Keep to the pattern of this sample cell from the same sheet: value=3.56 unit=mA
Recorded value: value=12.25 unit=mA
